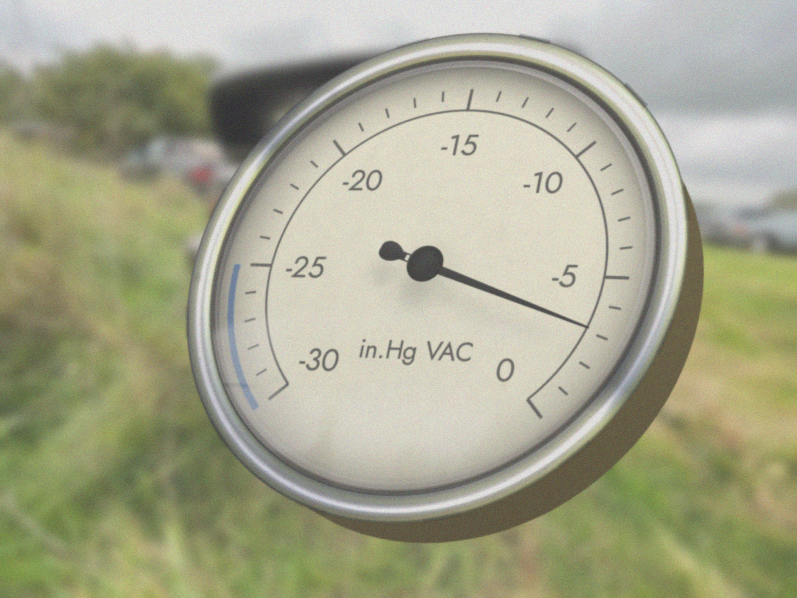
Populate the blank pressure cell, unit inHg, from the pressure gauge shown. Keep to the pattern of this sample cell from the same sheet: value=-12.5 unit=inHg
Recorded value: value=-3 unit=inHg
